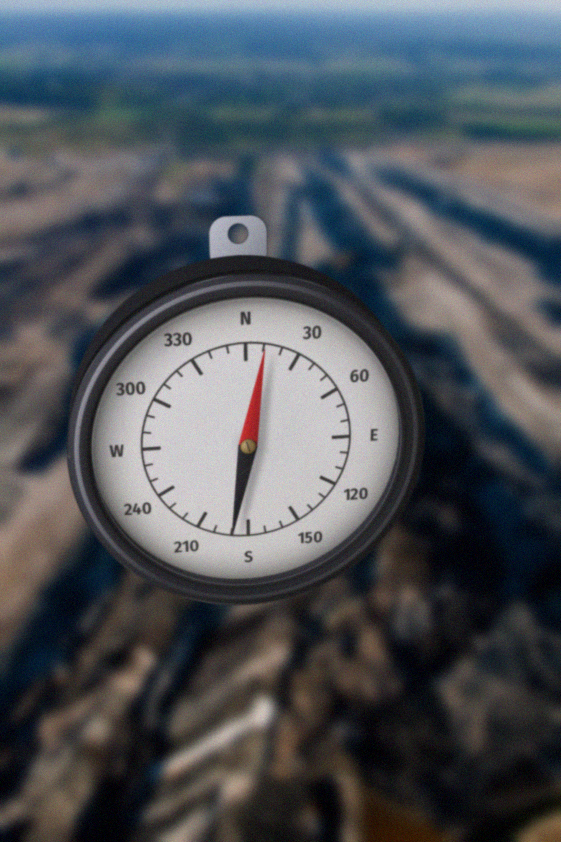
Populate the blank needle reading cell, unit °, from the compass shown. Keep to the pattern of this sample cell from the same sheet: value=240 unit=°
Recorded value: value=10 unit=°
